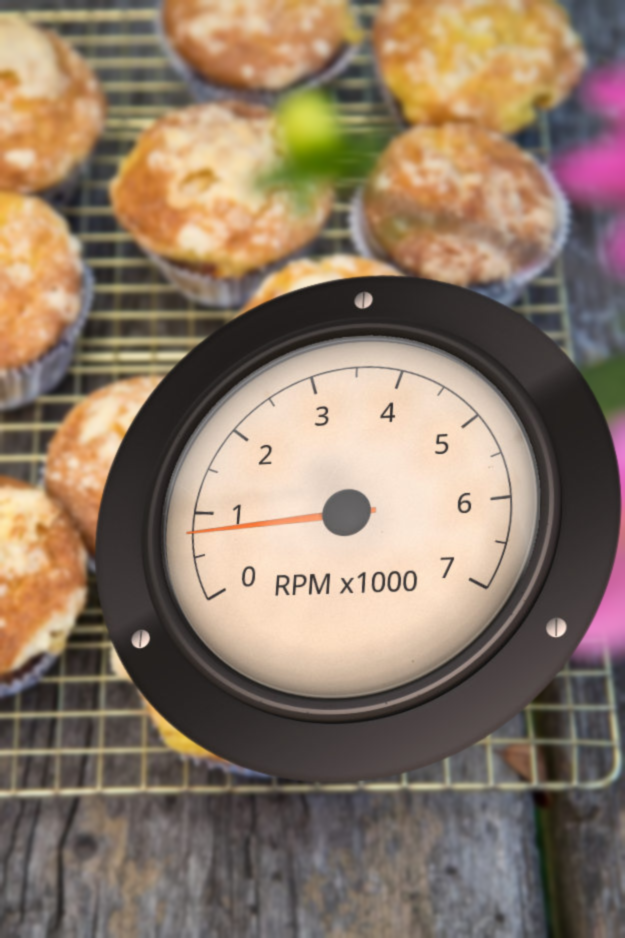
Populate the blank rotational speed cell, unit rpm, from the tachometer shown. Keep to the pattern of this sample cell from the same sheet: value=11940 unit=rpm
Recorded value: value=750 unit=rpm
